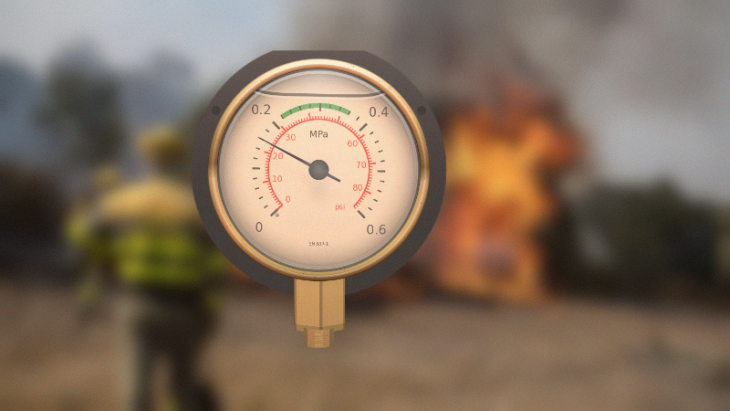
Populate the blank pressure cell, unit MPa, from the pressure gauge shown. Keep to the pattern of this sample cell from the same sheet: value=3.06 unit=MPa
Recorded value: value=0.16 unit=MPa
